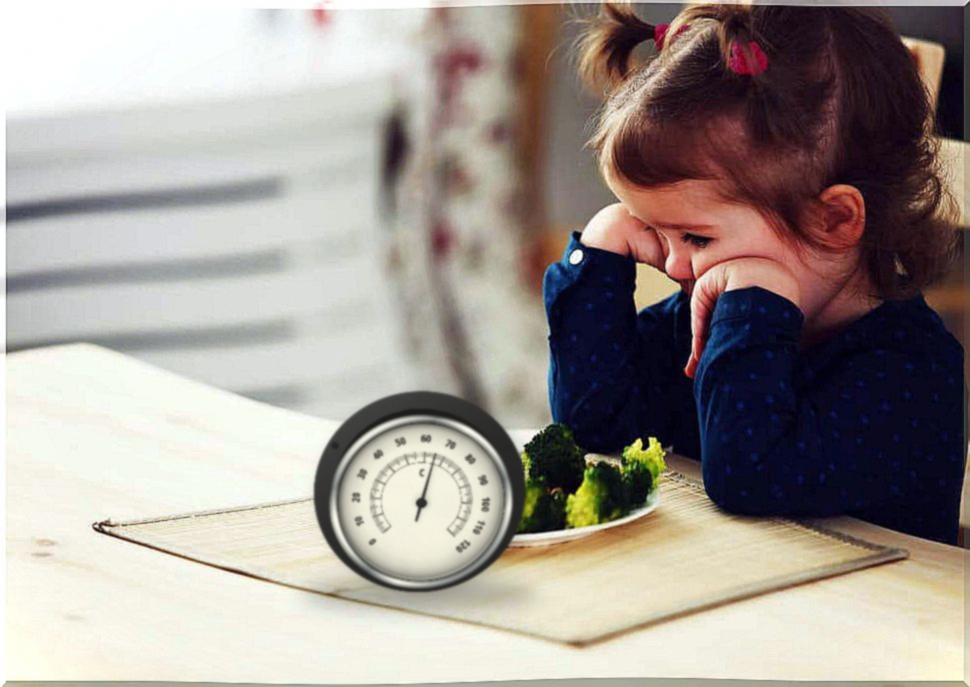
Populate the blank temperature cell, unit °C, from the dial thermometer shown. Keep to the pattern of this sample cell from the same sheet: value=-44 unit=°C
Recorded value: value=65 unit=°C
